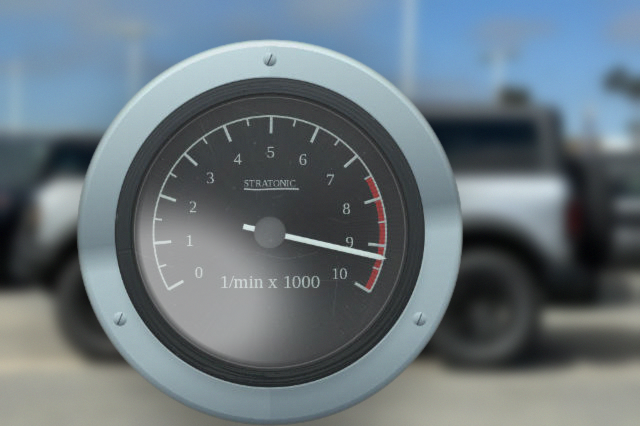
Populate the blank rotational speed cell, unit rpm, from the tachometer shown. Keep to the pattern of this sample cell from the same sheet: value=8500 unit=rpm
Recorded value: value=9250 unit=rpm
